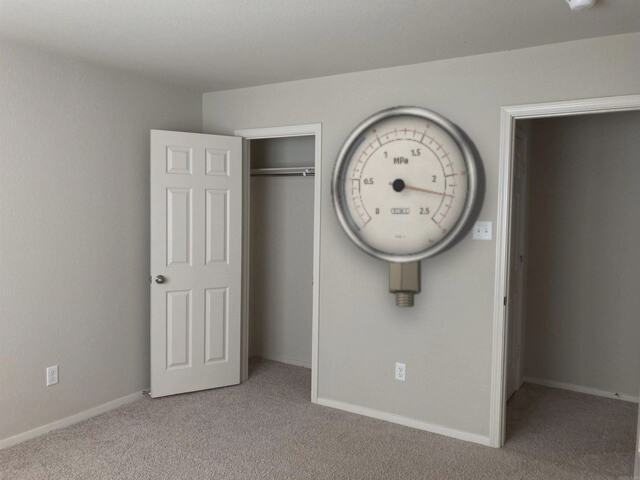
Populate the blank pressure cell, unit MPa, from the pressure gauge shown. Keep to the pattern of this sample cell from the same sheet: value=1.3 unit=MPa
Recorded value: value=2.2 unit=MPa
